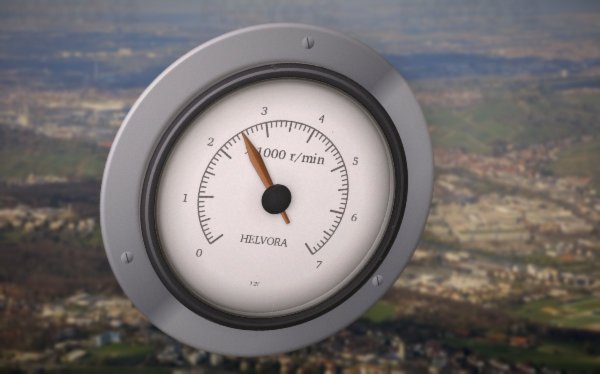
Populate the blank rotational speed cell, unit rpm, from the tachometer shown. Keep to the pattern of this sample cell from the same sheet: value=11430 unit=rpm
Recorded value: value=2500 unit=rpm
